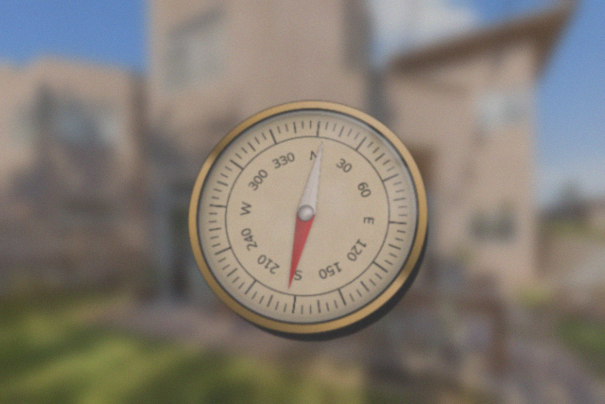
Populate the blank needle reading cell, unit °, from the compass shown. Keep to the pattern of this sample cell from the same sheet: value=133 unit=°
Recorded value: value=185 unit=°
